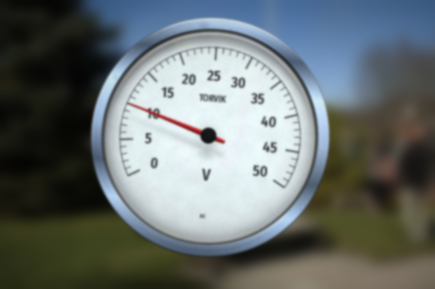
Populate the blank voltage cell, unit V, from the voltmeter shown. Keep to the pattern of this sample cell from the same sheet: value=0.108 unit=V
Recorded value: value=10 unit=V
